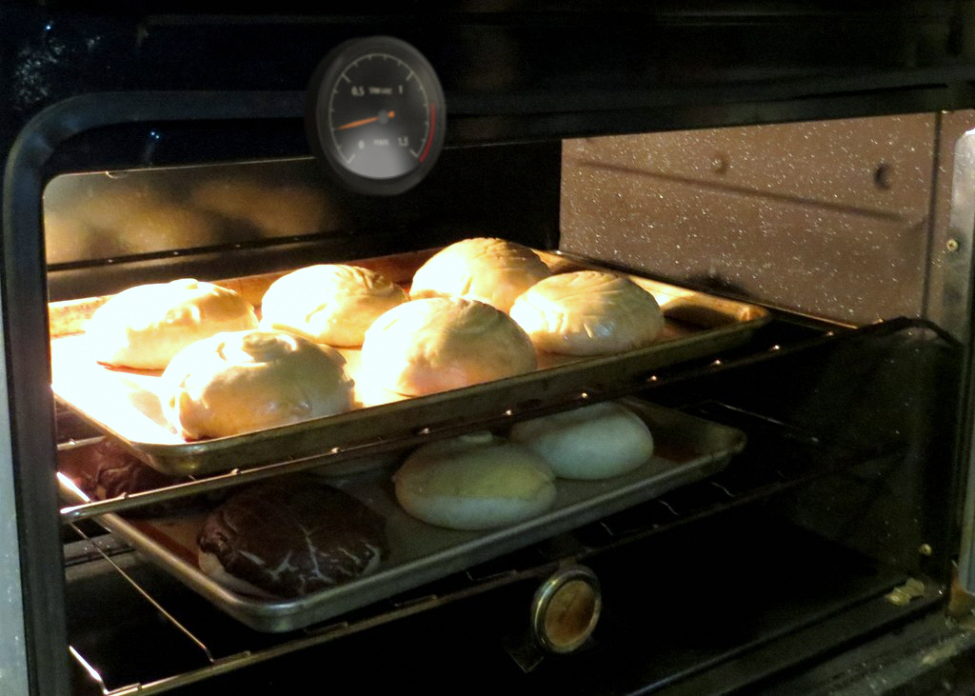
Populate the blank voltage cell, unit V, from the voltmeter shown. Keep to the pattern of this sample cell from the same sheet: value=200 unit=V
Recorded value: value=0.2 unit=V
